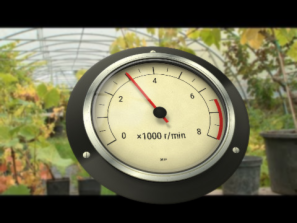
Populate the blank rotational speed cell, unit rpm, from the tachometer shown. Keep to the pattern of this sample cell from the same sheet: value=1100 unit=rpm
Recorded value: value=3000 unit=rpm
